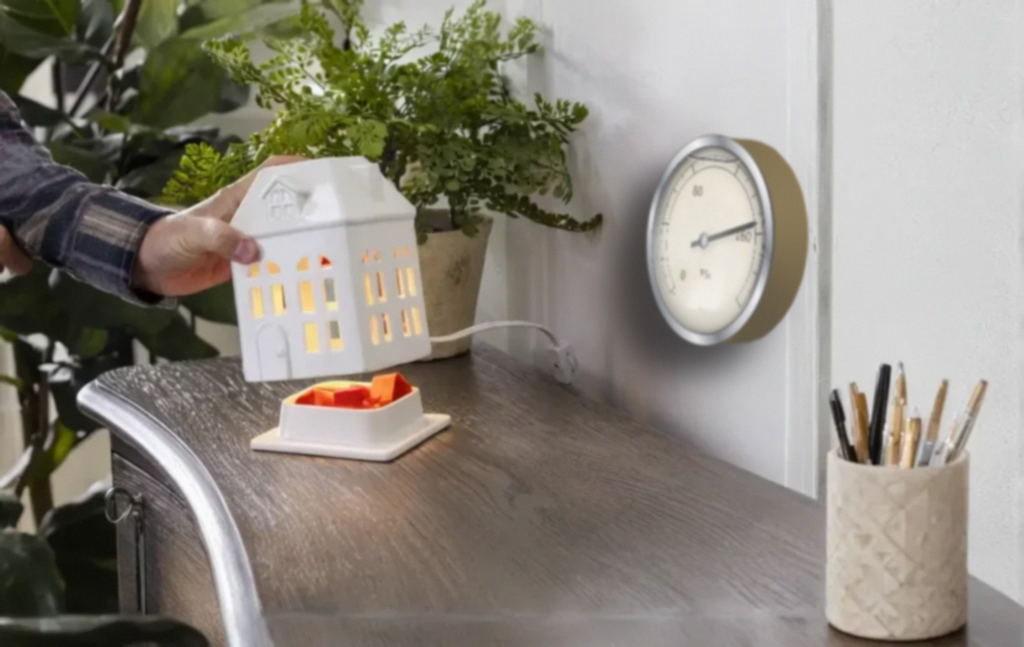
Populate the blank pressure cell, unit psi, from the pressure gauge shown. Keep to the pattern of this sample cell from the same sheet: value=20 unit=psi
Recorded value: value=155 unit=psi
